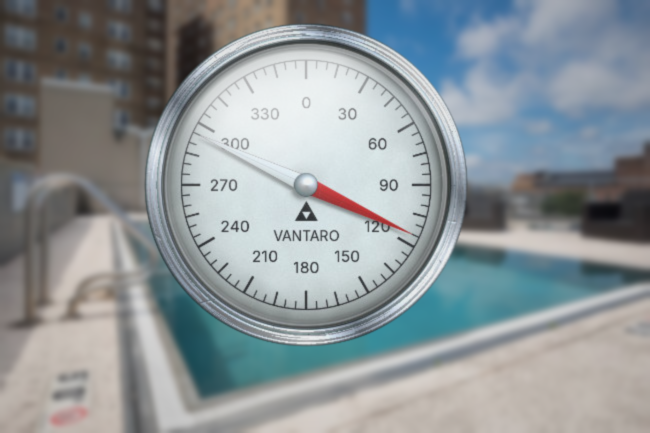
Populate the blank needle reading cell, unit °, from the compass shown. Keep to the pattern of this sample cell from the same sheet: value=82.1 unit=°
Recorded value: value=115 unit=°
